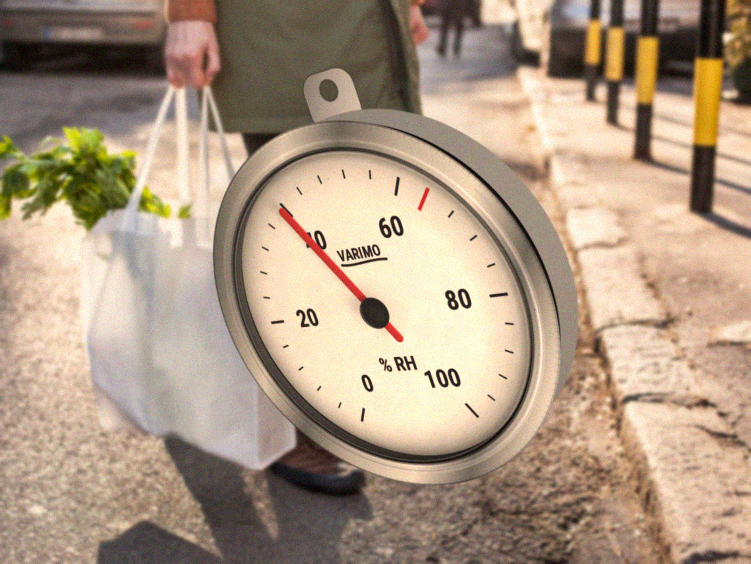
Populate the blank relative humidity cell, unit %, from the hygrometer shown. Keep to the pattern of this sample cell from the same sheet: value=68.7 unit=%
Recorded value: value=40 unit=%
